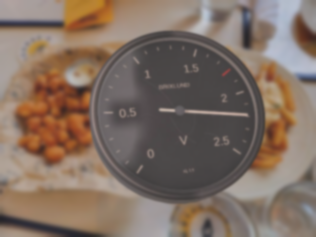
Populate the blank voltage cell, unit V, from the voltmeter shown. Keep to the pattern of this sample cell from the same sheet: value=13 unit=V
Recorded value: value=2.2 unit=V
